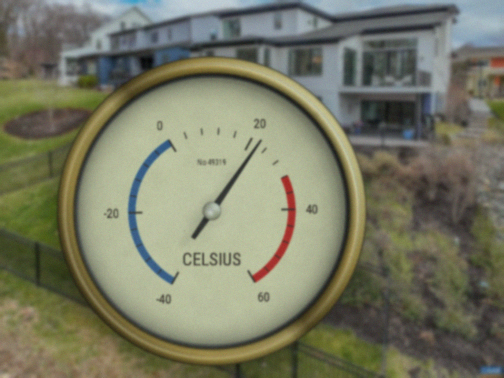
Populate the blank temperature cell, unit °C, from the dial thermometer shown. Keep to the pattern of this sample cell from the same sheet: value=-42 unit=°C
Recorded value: value=22 unit=°C
